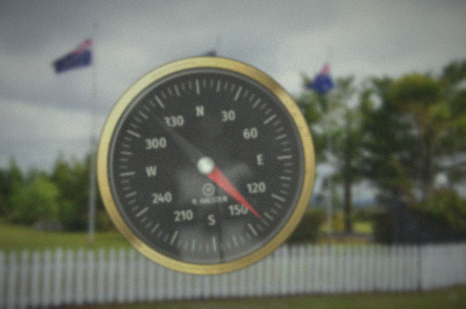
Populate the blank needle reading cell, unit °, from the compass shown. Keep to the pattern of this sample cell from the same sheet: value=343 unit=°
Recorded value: value=140 unit=°
